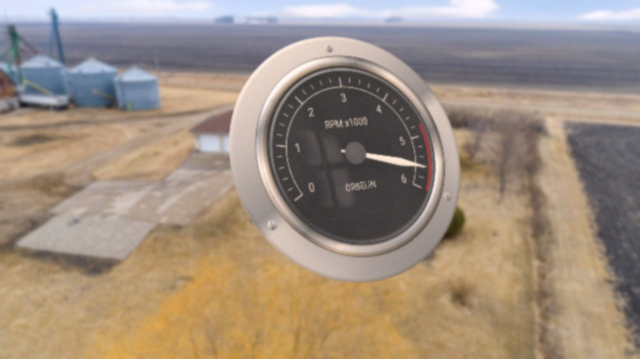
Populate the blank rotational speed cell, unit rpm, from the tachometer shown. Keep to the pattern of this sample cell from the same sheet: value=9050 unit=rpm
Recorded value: value=5600 unit=rpm
